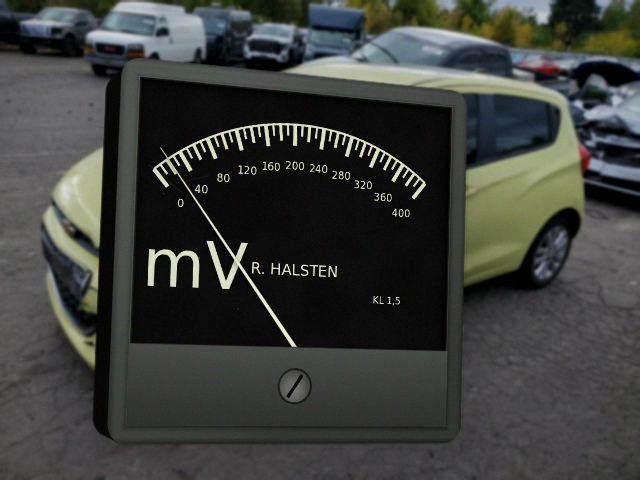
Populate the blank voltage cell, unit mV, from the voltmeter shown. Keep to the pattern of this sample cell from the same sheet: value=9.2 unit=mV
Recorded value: value=20 unit=mV
